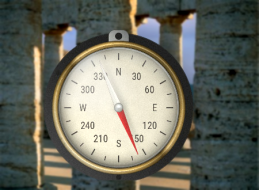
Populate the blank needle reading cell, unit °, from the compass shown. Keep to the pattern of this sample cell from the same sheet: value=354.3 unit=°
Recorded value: value=157.5 unit=°
